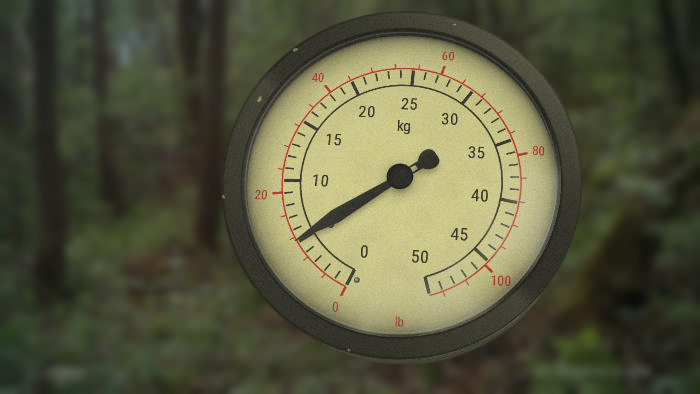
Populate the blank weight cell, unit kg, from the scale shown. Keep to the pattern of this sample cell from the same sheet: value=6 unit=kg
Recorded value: value=5 unit=kg
